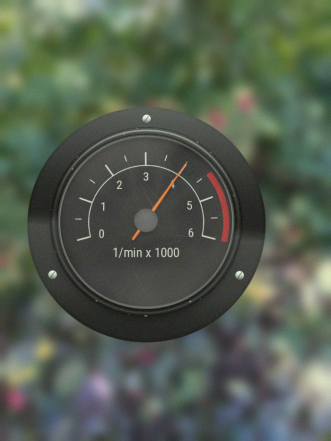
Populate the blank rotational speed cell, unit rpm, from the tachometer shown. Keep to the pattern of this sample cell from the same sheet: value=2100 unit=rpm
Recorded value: value=4000 unit=rpm
